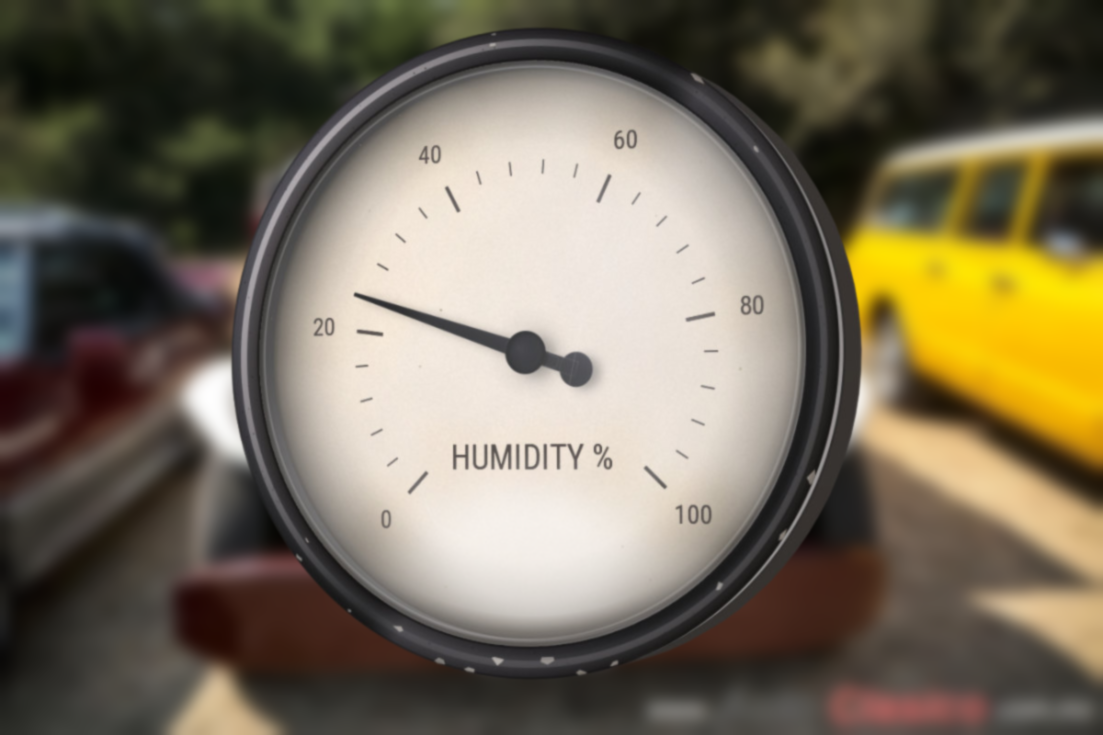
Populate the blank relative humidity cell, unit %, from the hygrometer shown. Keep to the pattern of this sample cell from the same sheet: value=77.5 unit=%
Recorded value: value=24 unit=%
